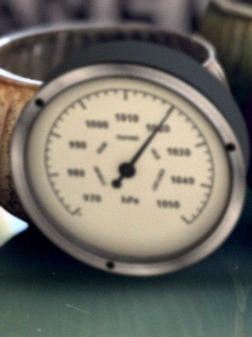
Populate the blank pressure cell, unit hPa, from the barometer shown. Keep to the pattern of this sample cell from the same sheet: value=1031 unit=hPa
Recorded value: value=1020 unit=hPa
